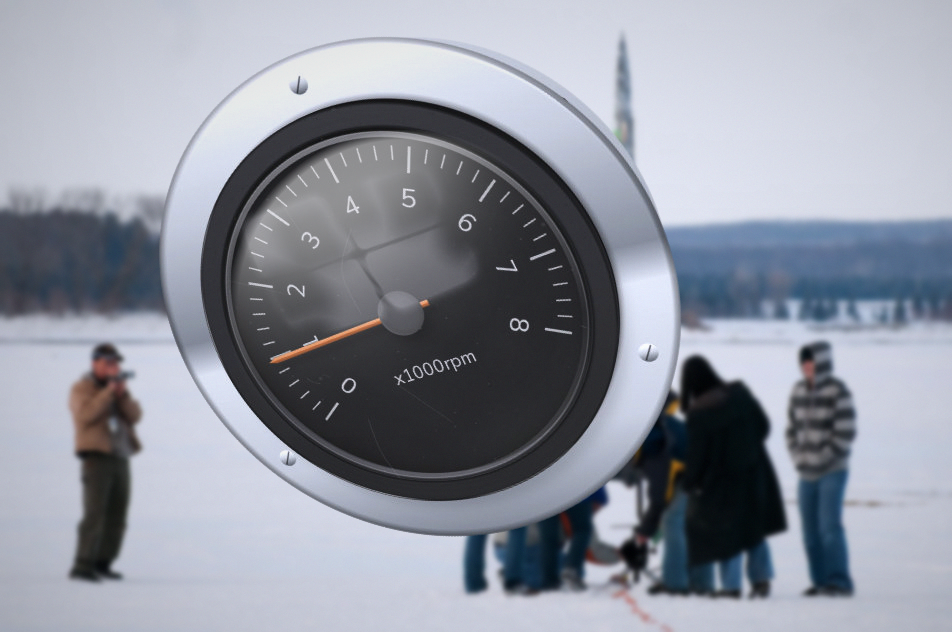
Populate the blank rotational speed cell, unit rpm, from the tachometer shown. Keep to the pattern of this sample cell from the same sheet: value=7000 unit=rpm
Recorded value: value=1000 unit=rpm
